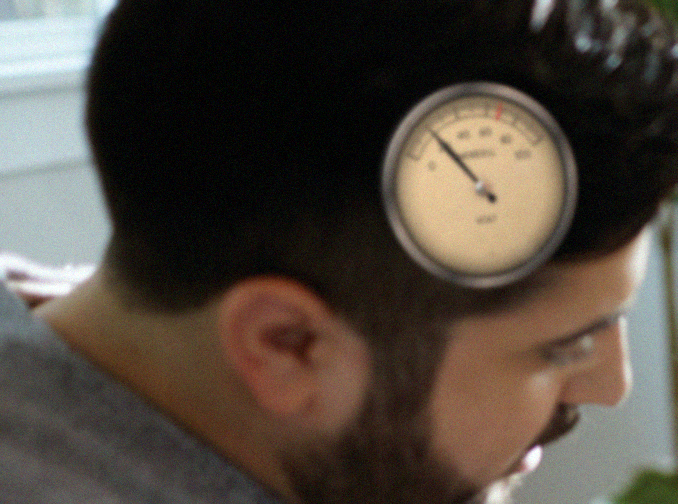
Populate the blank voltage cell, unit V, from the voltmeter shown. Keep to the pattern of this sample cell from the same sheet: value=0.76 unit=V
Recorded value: value=20 unit=V
